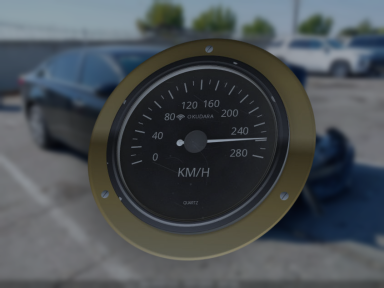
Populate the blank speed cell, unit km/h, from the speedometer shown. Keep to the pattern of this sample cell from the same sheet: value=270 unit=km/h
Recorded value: value=260 unit=km/h
